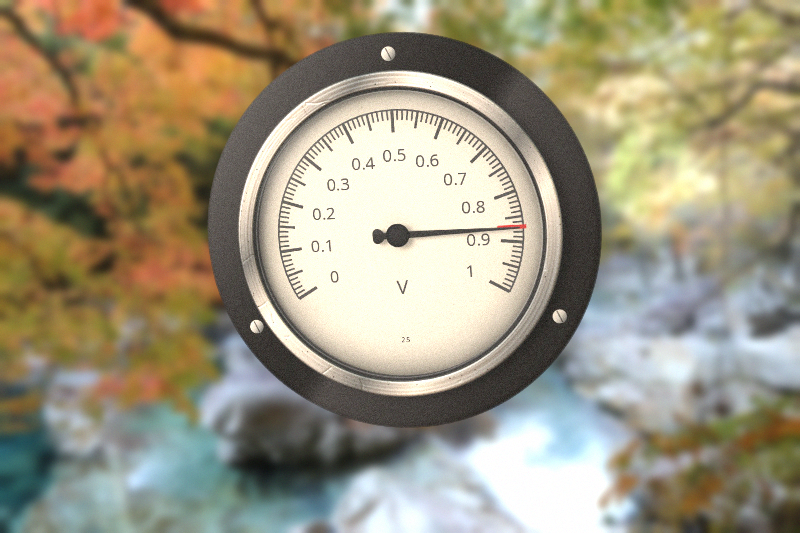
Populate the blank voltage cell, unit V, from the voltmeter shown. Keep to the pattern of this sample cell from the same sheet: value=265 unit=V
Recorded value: value=0.87 unit=V
